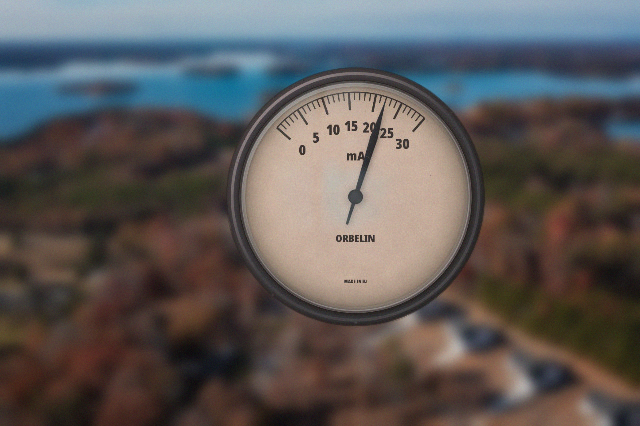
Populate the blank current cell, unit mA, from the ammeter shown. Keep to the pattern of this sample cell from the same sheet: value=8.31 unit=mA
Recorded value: value=22 unit=mA
